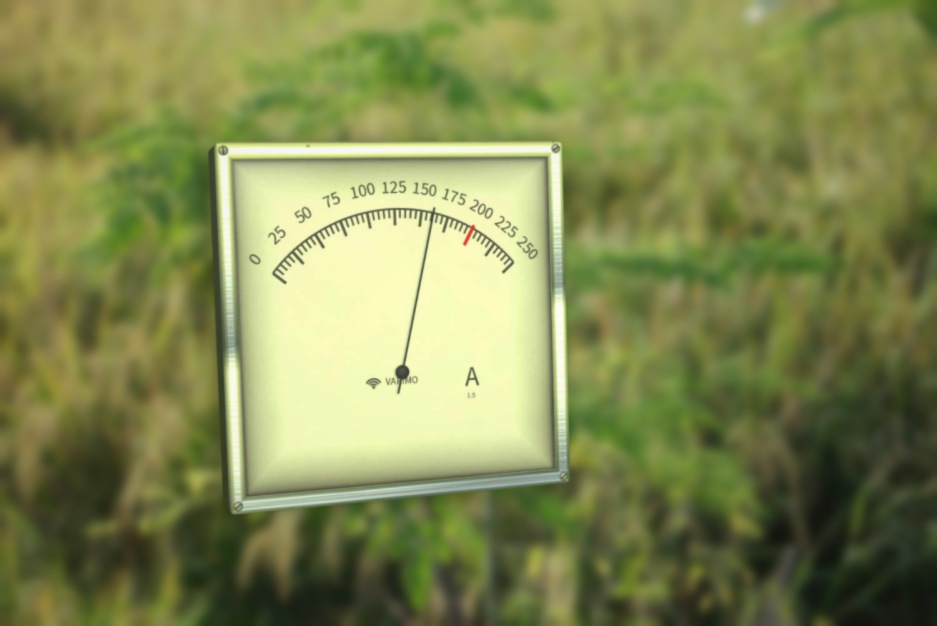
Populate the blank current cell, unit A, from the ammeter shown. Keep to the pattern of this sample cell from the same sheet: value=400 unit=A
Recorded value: value=160 unit=A
